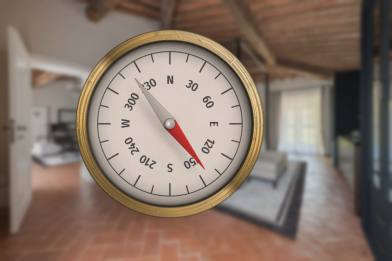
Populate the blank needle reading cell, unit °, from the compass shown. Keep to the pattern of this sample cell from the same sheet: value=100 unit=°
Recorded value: value=142.5 unit=°
